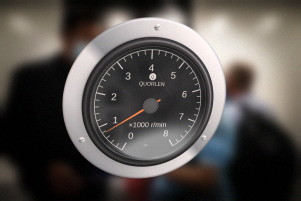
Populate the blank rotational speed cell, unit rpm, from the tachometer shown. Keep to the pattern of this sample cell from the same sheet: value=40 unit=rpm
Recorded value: value=800 unit=rpm
